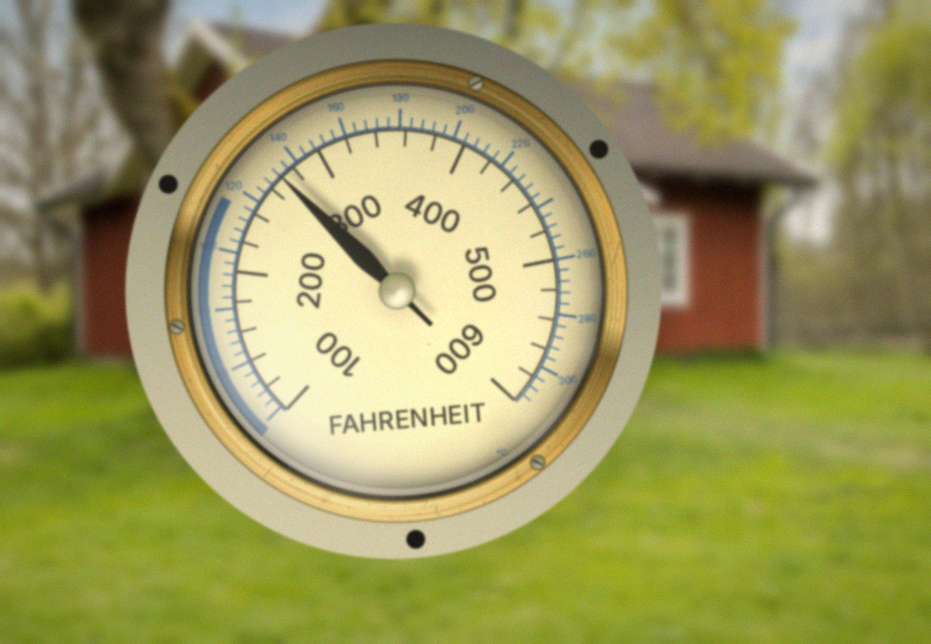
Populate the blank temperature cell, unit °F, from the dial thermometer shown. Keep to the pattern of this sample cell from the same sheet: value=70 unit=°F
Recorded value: value=270 unit=°F
